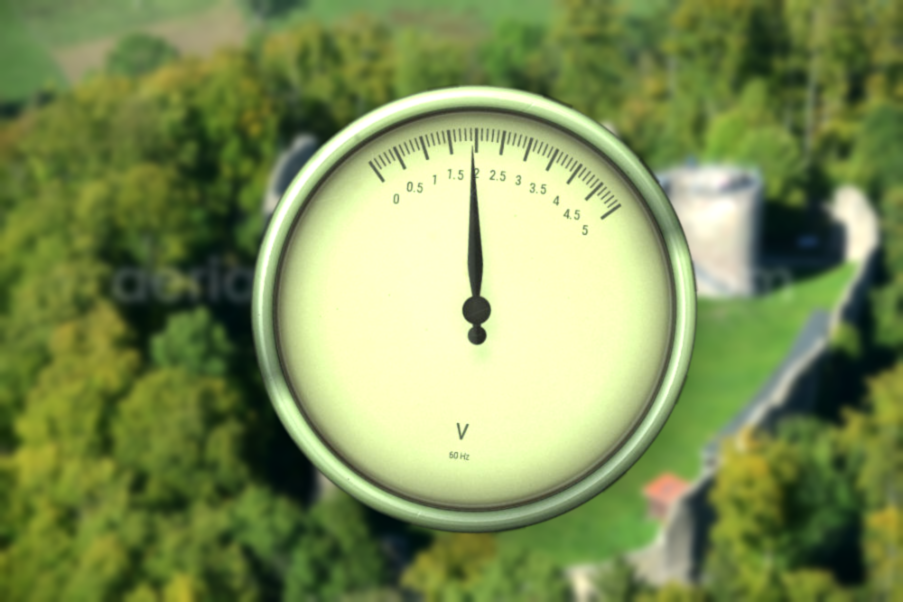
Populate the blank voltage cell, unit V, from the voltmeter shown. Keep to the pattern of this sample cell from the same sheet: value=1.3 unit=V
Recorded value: value=1.9 unit=V
